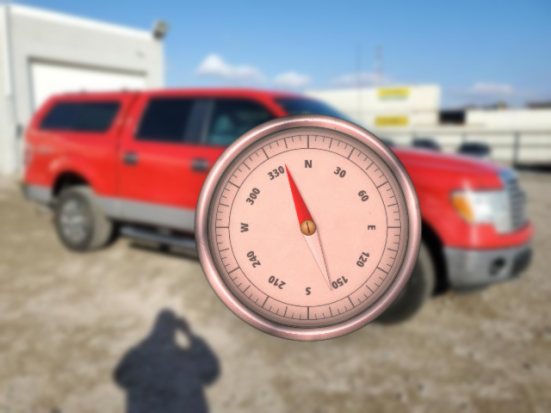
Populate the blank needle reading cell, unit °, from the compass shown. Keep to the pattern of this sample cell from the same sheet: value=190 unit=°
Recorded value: value=340 unit=°
